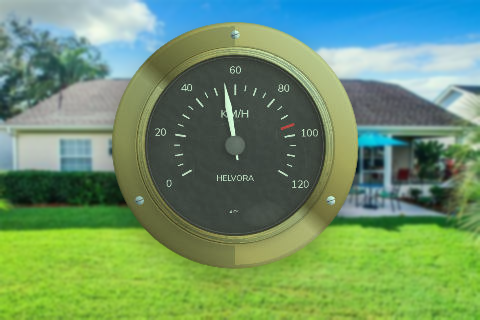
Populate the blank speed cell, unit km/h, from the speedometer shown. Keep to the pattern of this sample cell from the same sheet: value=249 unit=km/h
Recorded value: value=55 unit=km/h
